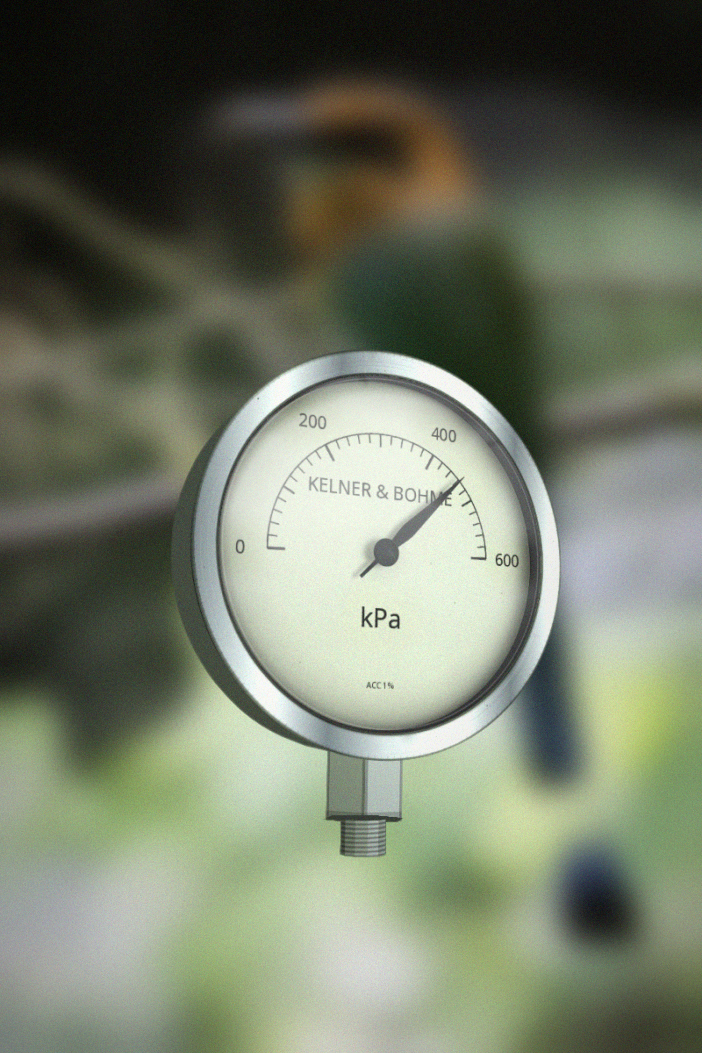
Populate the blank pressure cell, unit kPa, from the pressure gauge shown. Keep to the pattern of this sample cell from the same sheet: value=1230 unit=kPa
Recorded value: value=460 unit=kPa
